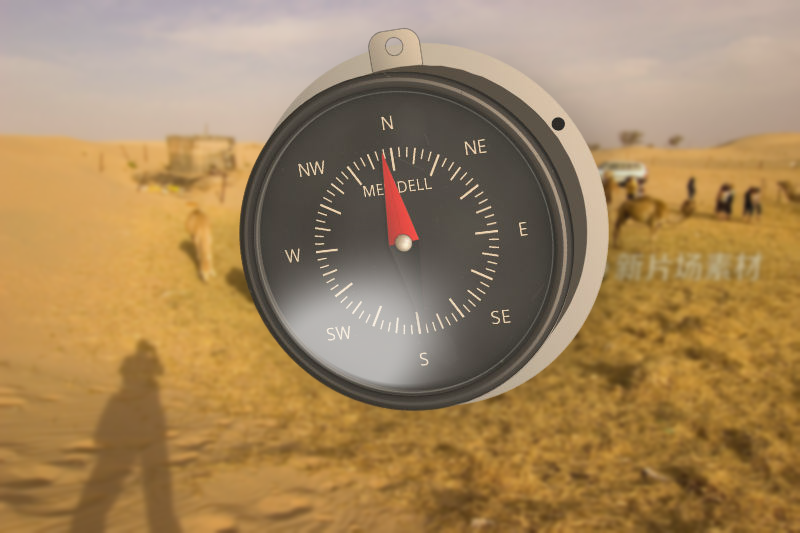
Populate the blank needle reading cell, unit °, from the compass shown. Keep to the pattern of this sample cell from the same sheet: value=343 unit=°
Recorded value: value=355 unit=°
